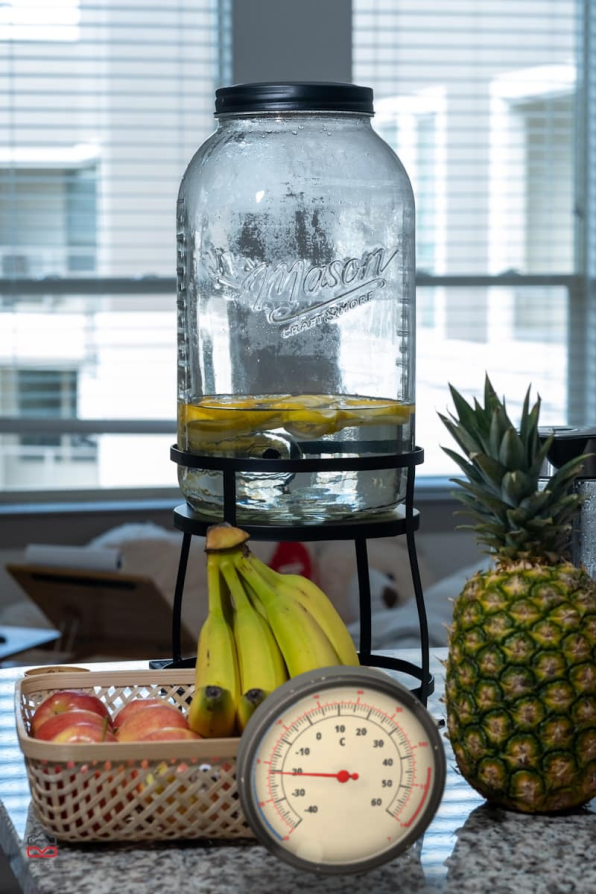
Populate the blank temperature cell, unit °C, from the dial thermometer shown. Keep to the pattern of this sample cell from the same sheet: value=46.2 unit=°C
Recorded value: value=-20 unit=°C
